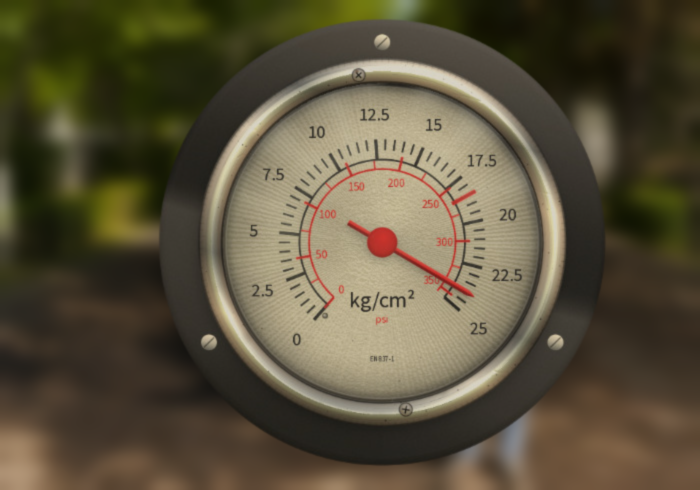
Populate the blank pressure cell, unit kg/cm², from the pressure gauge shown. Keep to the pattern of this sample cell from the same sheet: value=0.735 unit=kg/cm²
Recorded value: value=24 unit=kg/cm²
